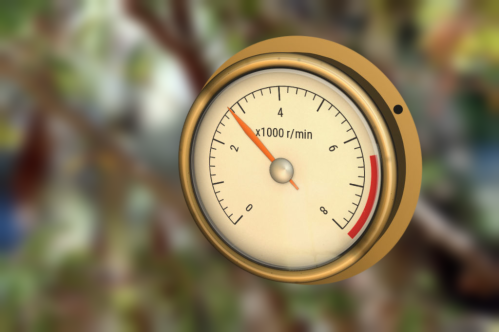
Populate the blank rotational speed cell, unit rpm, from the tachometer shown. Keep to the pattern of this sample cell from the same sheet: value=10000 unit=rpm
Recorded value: value=2800 unit=rpm
